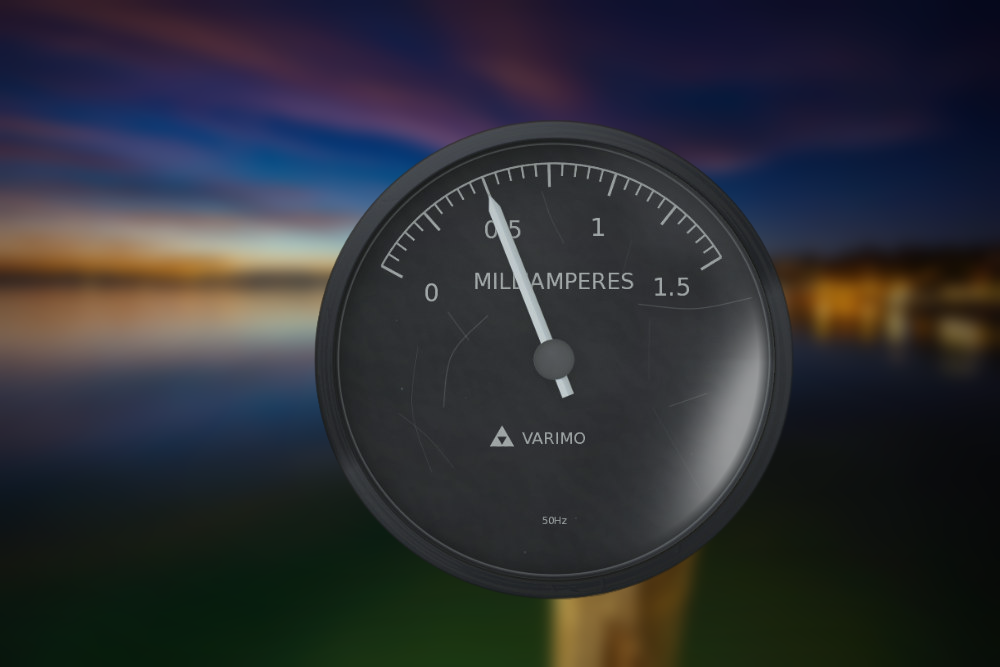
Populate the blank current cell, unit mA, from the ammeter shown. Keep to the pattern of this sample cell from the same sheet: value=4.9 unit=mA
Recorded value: value=0.5 unit=mA
